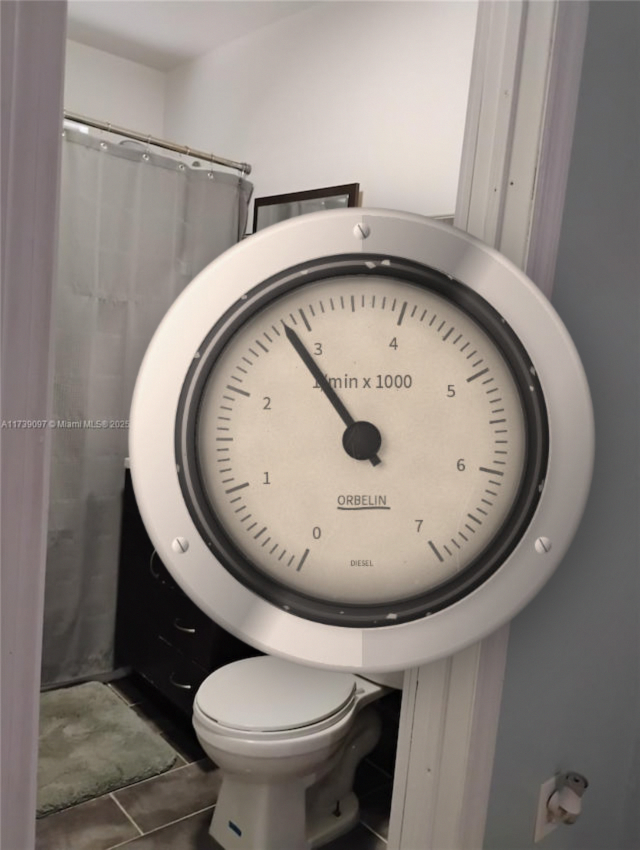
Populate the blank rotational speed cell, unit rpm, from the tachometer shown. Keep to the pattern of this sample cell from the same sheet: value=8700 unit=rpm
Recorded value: value=2800 unit=rpm
